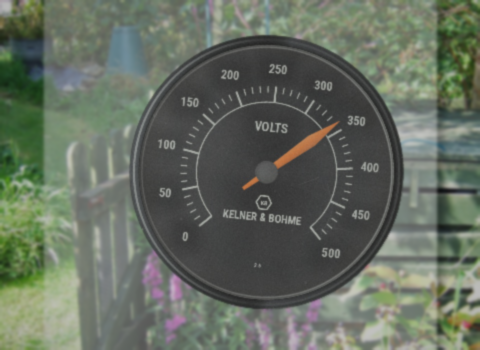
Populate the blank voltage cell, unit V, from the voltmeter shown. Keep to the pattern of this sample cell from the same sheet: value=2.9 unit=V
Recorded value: value=340 unit=V
